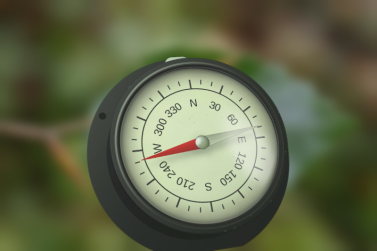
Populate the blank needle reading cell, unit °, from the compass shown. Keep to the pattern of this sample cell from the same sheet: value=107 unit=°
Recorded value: value=260 unit=°
